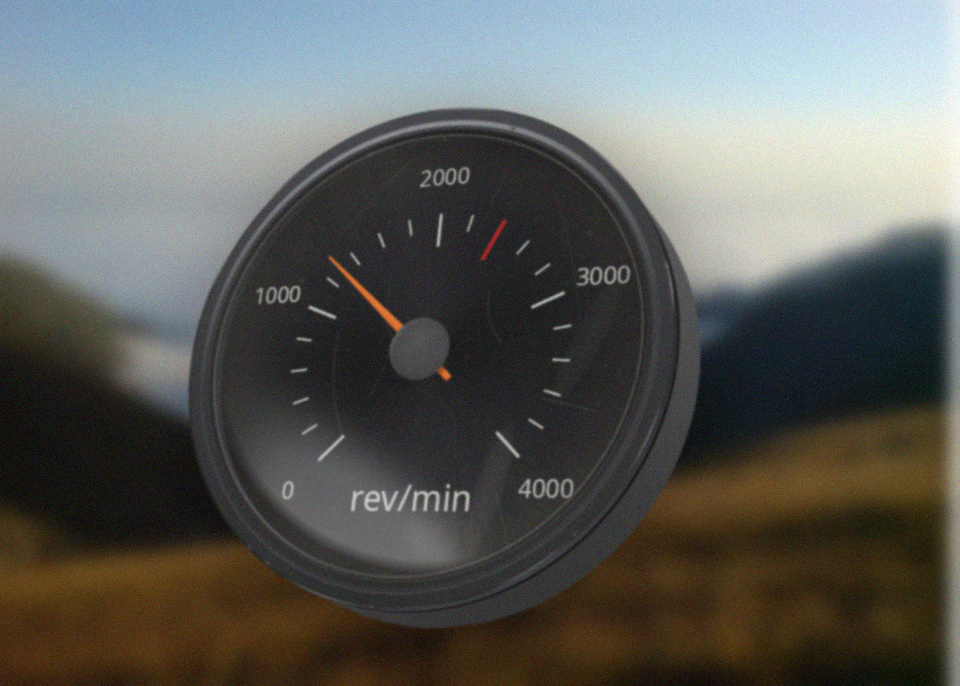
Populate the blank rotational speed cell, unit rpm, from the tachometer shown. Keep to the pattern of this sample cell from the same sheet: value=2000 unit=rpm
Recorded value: value=1300 unit=rpm
